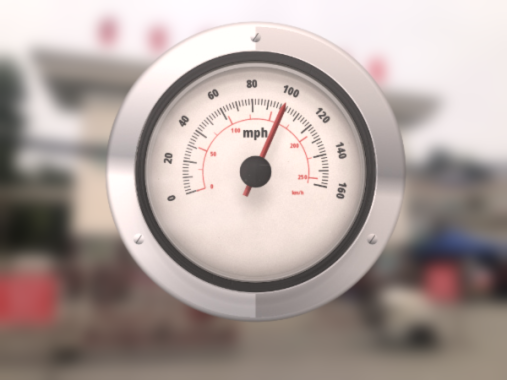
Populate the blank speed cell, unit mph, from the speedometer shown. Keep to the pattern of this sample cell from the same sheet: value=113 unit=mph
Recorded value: value=100 unit=mph
